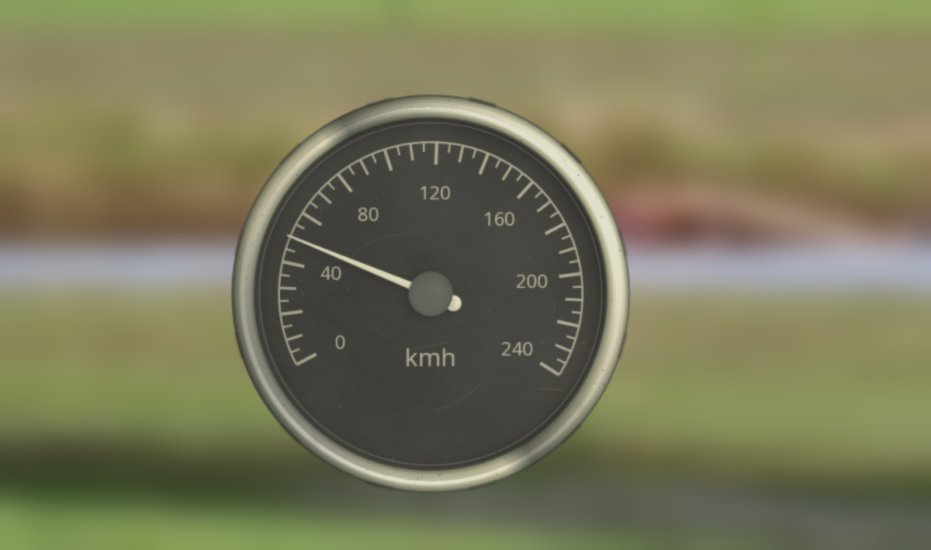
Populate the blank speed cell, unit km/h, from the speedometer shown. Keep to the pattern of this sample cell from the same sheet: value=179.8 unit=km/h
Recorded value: value=50 unit=km/h
